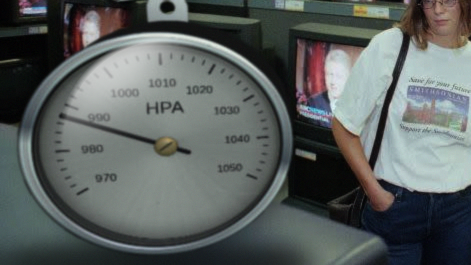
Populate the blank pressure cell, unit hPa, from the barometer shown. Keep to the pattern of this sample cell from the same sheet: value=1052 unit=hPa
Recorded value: value=988 unit=hPa
